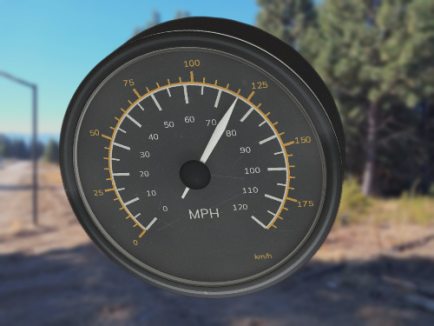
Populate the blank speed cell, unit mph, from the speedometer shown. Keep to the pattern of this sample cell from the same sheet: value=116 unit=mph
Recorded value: value=75 unit=mph
